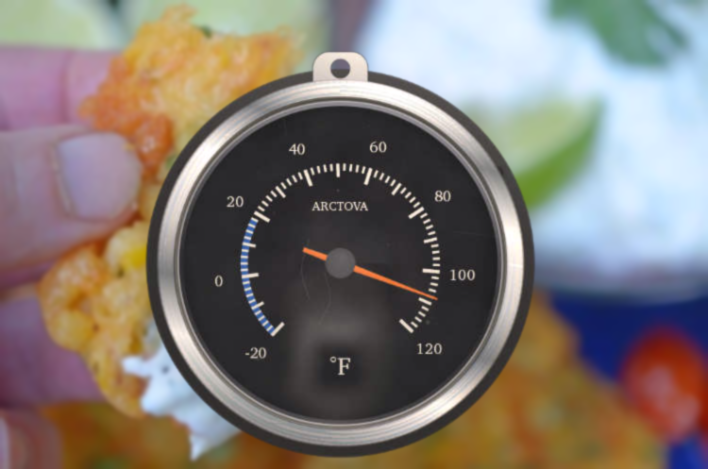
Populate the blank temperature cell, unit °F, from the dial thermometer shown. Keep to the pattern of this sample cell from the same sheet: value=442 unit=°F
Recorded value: value=108 unit=°F
